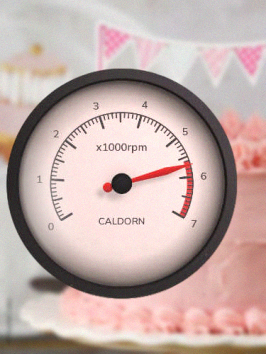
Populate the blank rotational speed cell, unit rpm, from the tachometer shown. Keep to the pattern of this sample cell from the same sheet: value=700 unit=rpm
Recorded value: value=5700 unit=rpm
